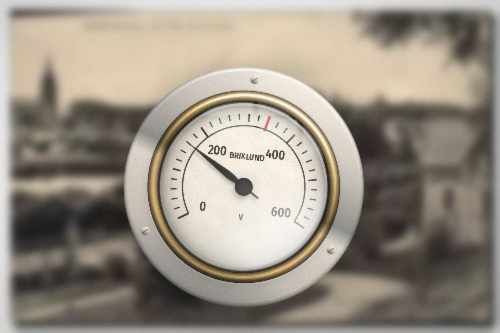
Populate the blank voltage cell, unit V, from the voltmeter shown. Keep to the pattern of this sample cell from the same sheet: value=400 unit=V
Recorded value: value=160 unit=V
